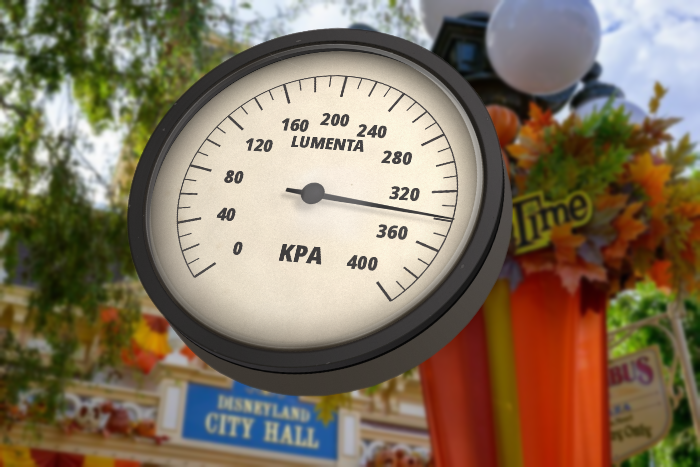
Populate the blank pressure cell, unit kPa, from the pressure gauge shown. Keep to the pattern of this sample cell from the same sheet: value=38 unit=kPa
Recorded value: value=340 unit=kPa
